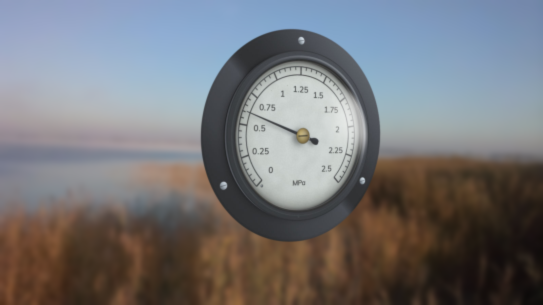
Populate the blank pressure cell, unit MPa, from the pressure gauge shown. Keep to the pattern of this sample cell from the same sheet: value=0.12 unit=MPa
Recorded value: value=0.6 unit=MPa
